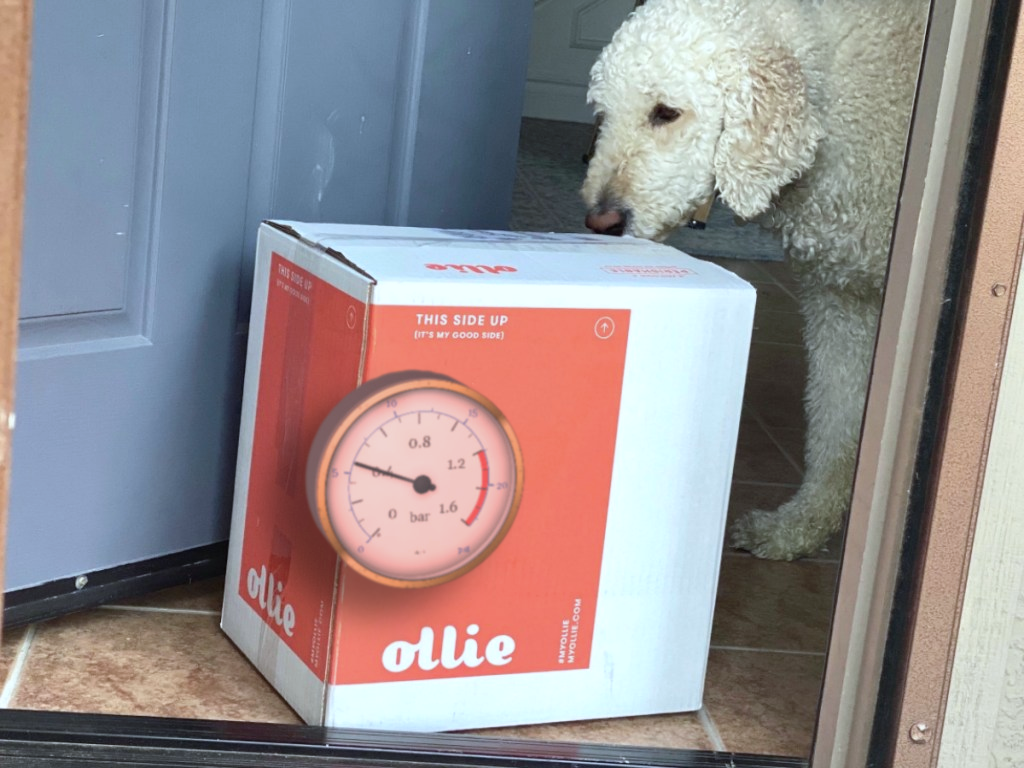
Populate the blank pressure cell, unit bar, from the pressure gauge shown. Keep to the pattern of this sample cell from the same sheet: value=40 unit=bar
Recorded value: value=0.4 unit=bar
